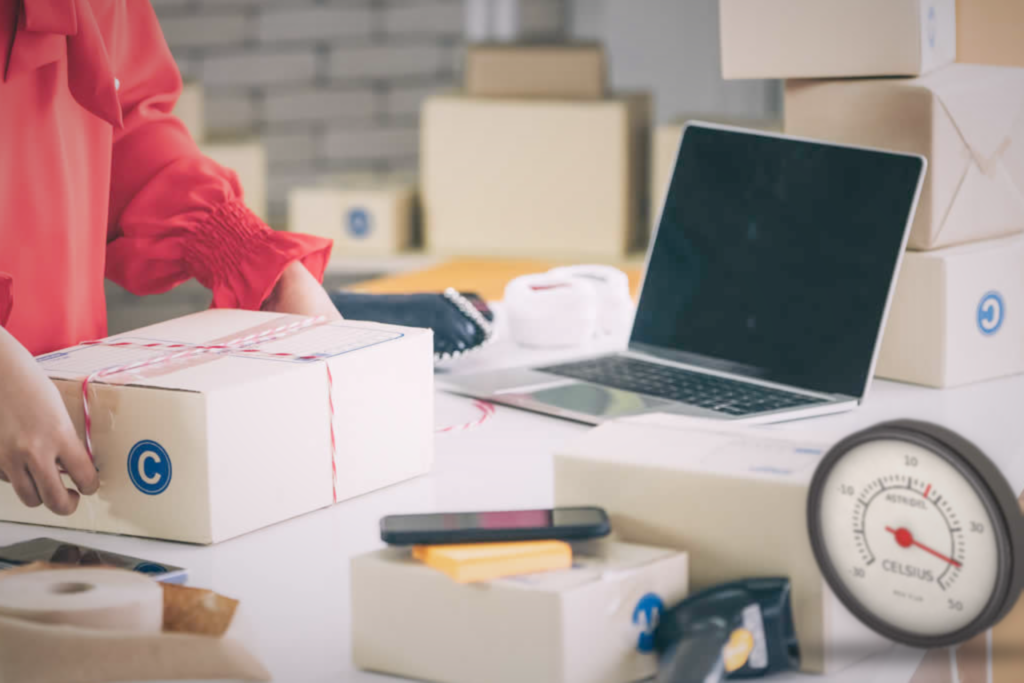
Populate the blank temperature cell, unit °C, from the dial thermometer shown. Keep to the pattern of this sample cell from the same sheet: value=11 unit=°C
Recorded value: value=40 unit=°C
